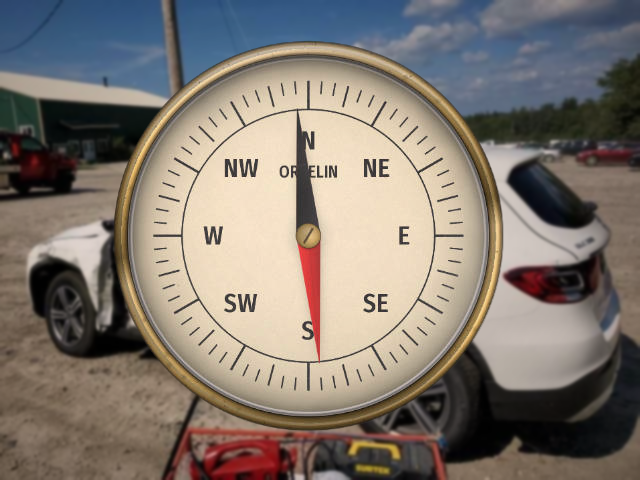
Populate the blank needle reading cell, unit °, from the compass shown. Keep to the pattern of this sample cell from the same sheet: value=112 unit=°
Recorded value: value=175 unit=°
